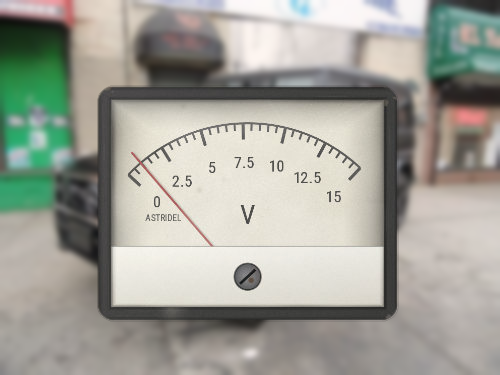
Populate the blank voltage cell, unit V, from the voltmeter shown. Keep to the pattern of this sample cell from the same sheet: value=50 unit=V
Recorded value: value=1 unit=V
